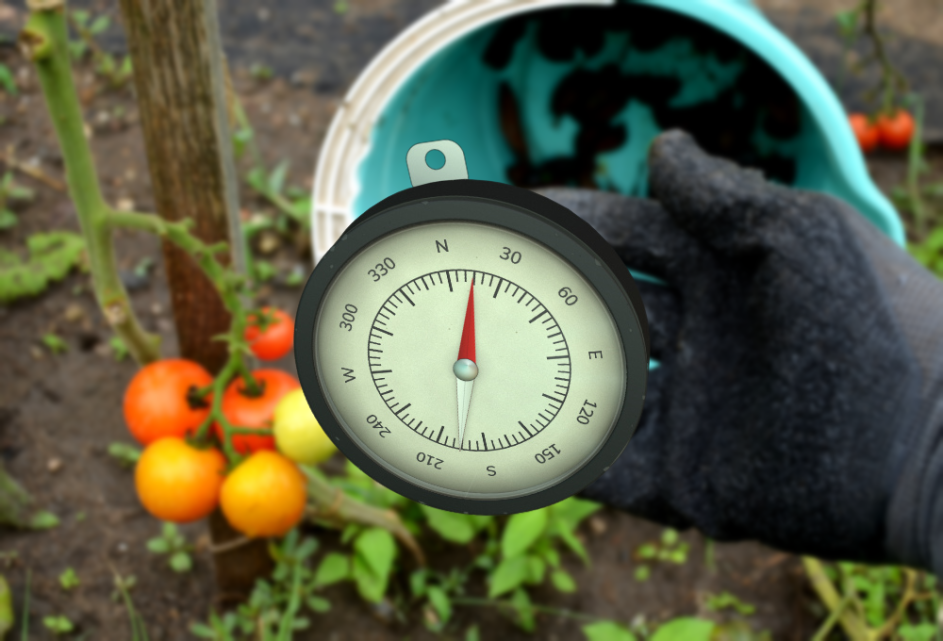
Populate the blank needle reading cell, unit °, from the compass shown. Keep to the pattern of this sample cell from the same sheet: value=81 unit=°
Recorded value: value=15 unit=°
